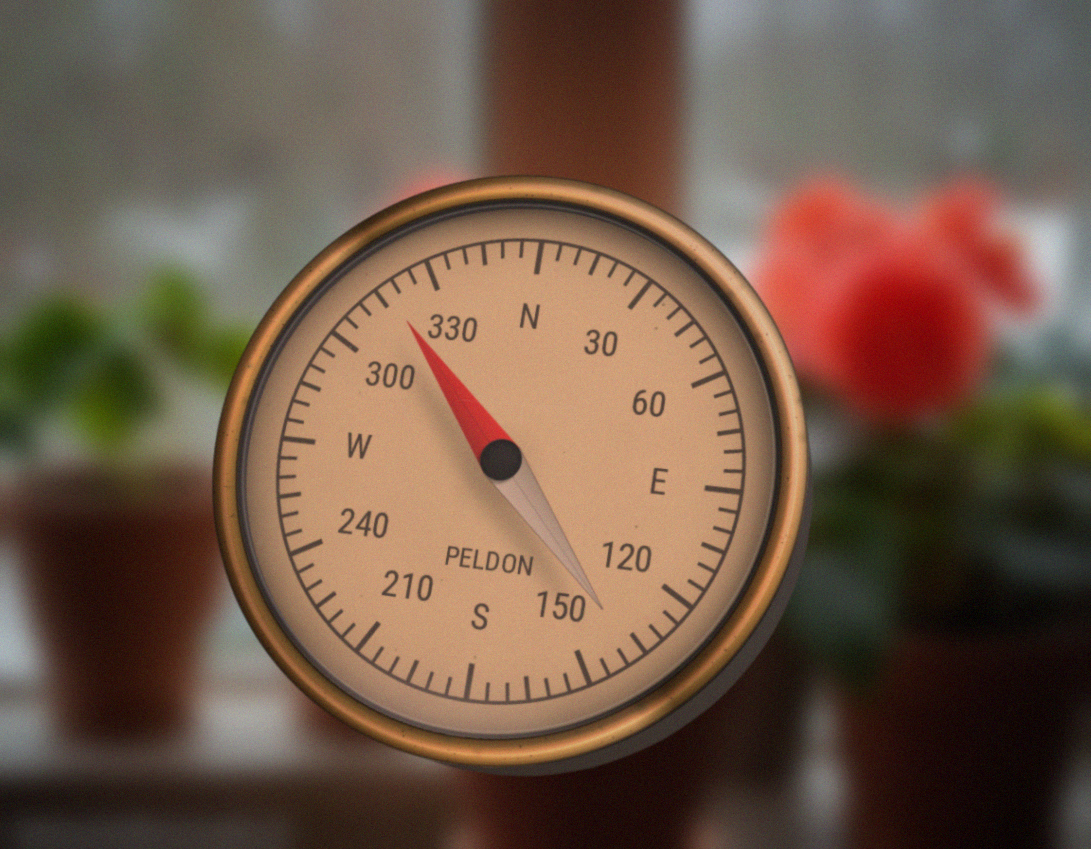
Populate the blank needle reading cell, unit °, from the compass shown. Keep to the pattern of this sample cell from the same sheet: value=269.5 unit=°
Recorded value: value=317.5 unit=°
